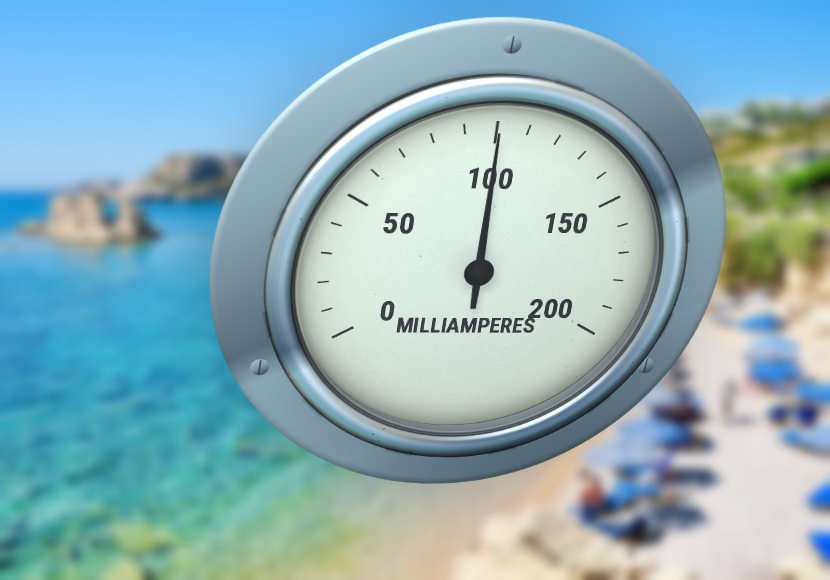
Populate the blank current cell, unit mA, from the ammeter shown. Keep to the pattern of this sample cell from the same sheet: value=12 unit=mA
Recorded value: value=100 unit=mA
